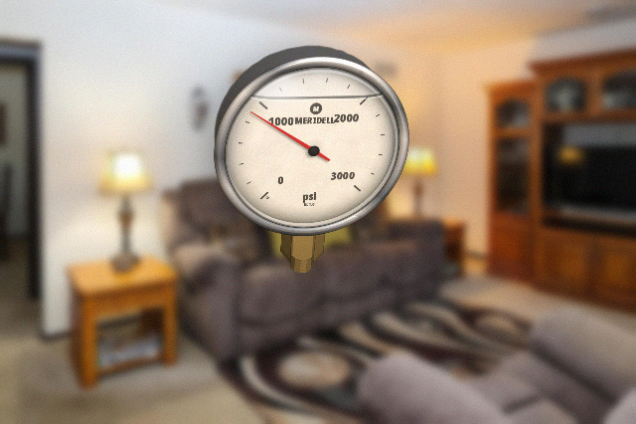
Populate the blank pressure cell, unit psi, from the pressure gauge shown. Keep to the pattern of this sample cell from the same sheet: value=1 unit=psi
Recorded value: value=900 unit=psi
